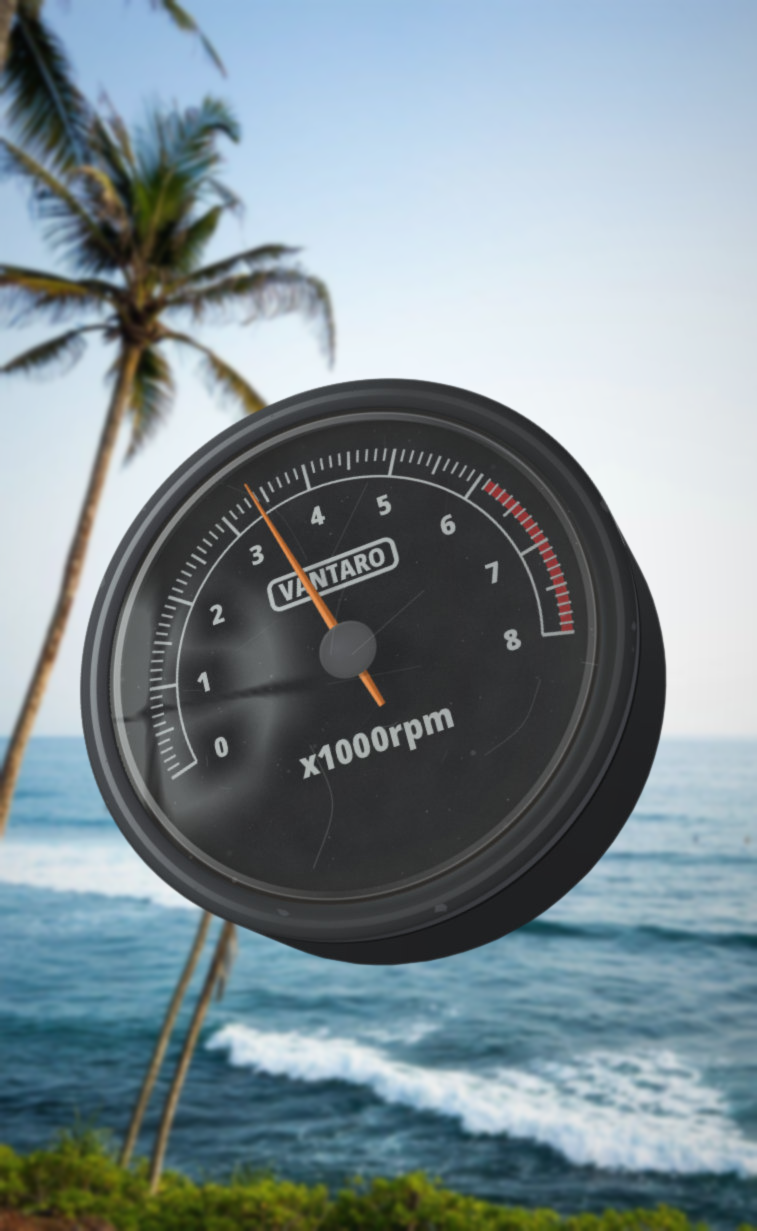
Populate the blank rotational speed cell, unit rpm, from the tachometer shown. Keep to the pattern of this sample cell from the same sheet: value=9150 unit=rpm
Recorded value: value=3400 unit=rpm
